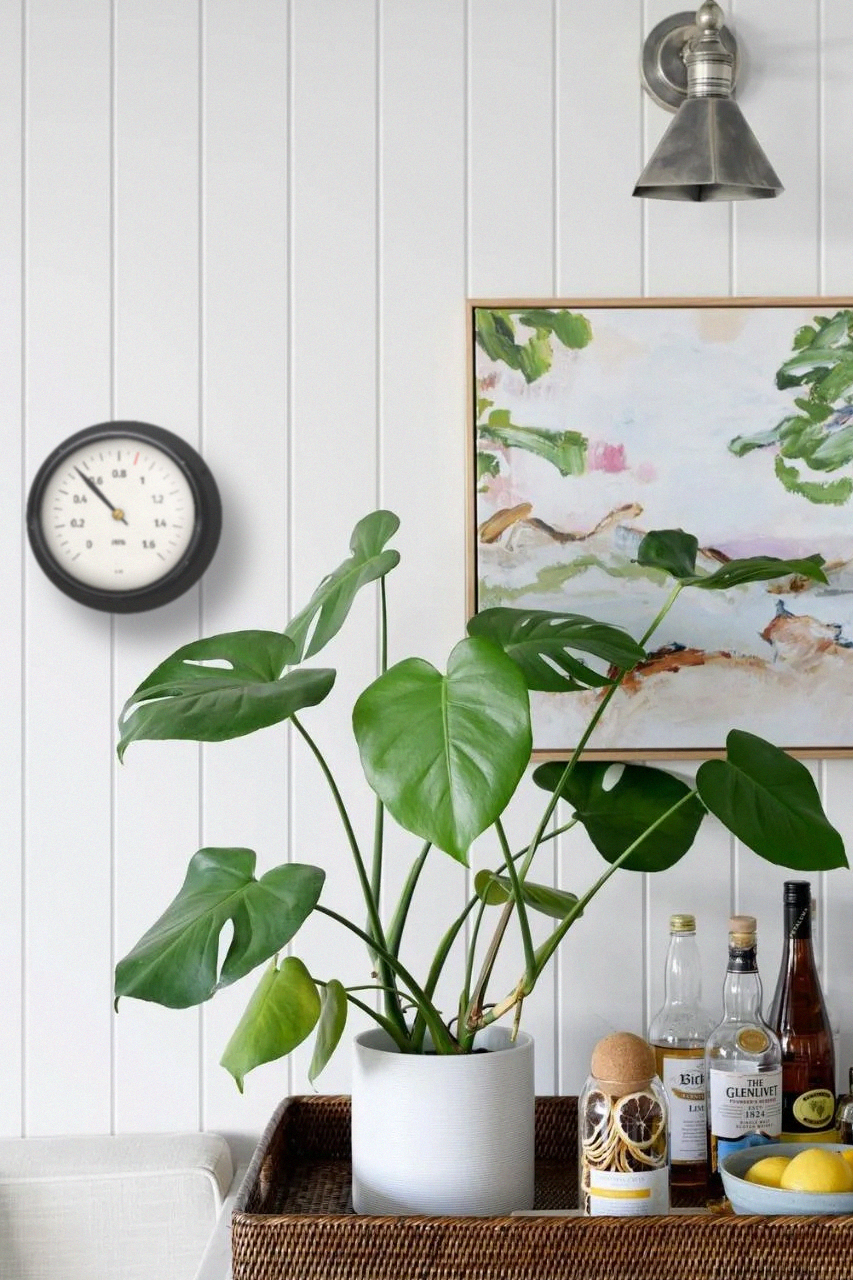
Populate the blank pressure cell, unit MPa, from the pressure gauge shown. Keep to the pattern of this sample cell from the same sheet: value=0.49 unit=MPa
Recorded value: value=0.55 unit=MPa
